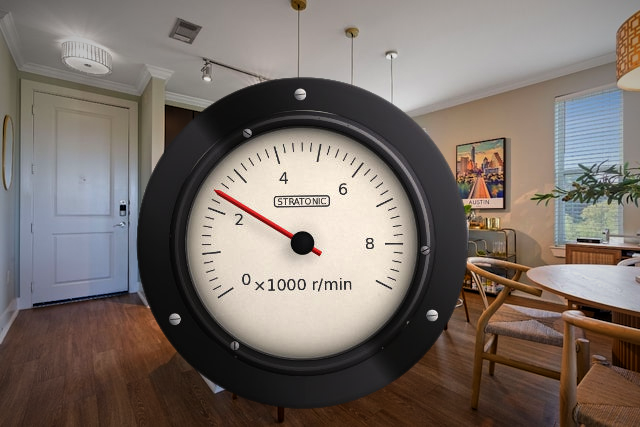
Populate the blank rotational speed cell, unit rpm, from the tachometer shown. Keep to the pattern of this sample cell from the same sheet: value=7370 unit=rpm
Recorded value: value=2400 unit=rpm
